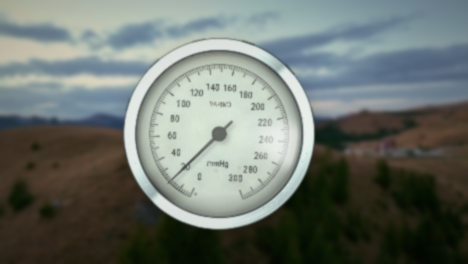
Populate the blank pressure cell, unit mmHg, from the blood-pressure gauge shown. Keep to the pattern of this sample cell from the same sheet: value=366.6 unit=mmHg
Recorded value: value=20 unit=mmHg
